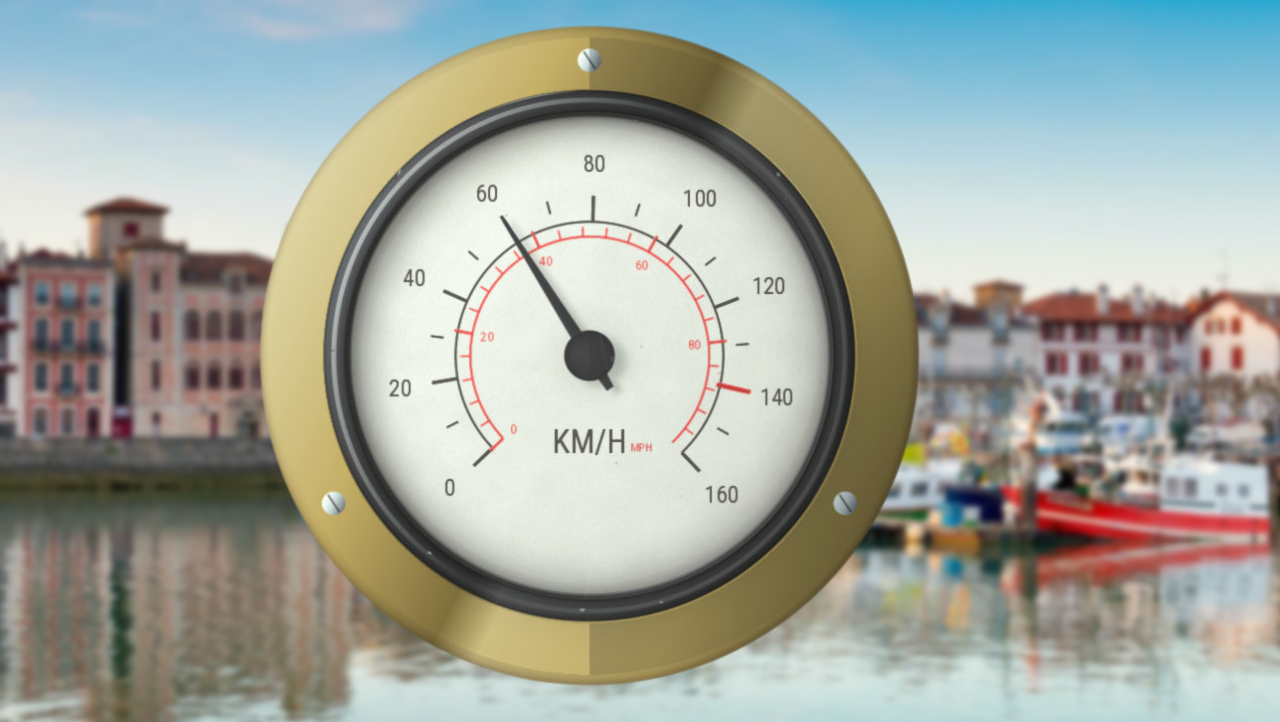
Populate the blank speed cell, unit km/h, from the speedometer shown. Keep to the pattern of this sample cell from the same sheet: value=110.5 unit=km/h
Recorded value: value=60 unit=km/h
